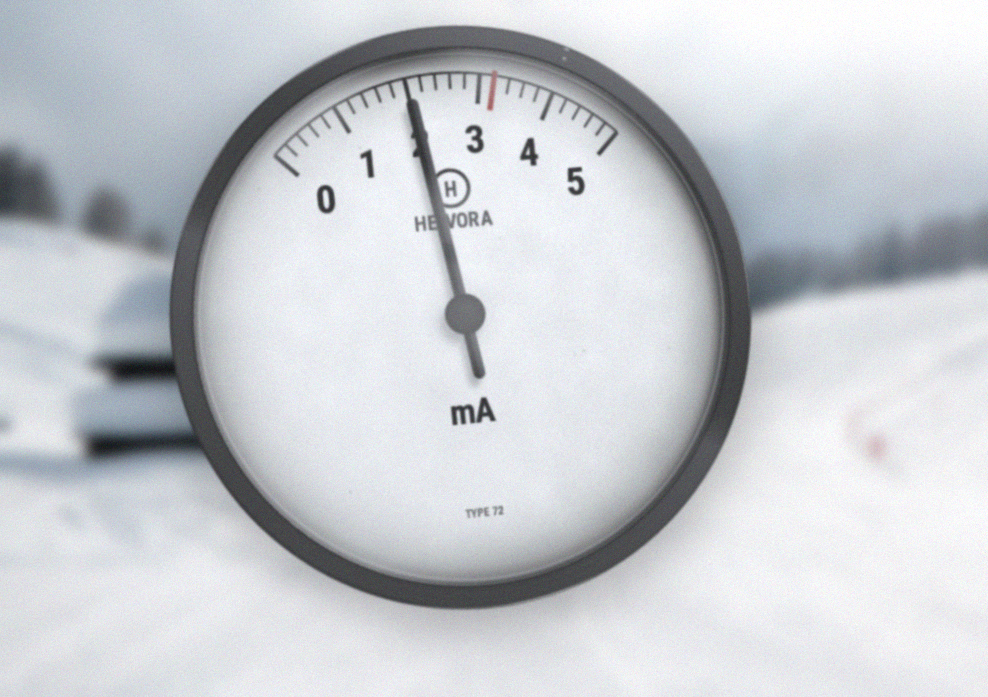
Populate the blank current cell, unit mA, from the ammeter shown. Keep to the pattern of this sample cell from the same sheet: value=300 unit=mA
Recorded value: value=2 unit=mA
